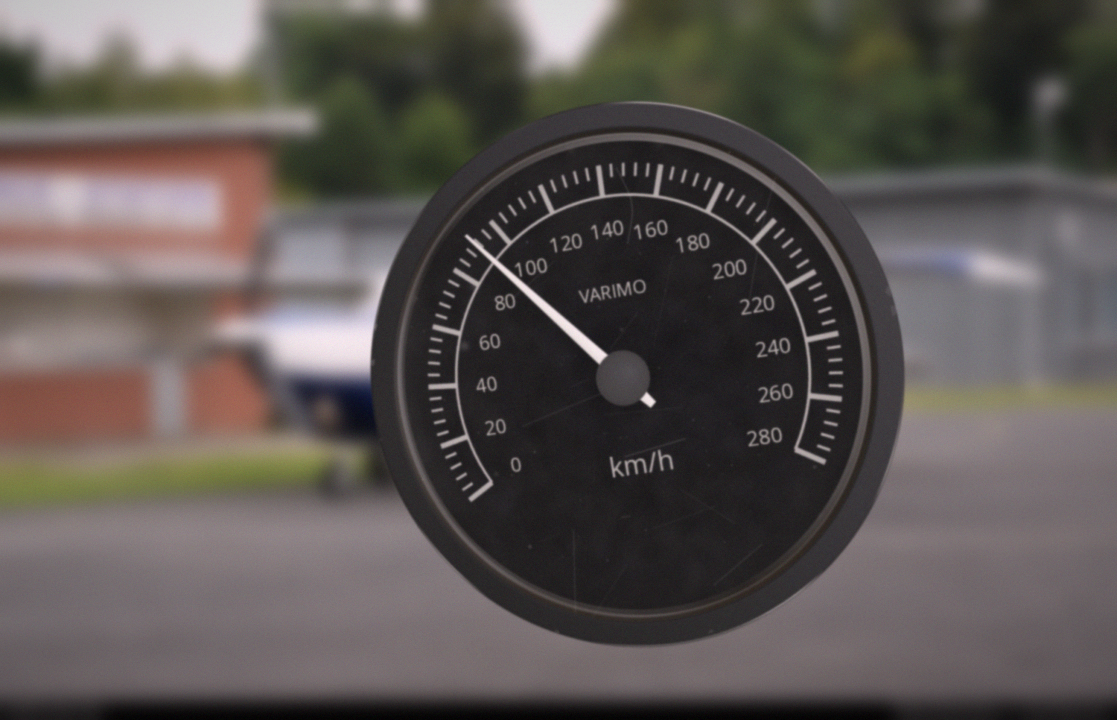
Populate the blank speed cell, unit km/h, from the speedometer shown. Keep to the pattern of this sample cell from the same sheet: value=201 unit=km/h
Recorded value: value=92 unit=km/h
